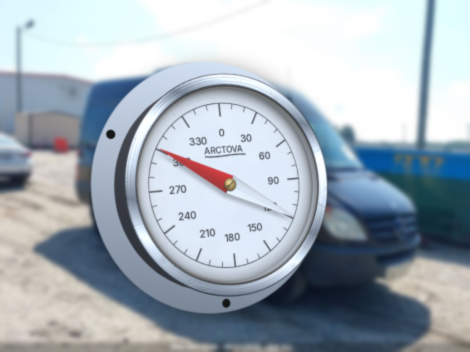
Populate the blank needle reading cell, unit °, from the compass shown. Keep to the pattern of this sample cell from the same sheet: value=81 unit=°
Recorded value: value=300 unit=°
